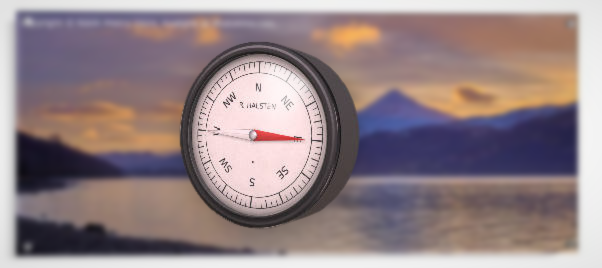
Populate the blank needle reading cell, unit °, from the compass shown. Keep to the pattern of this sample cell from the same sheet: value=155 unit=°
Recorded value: value=90 unit=°
